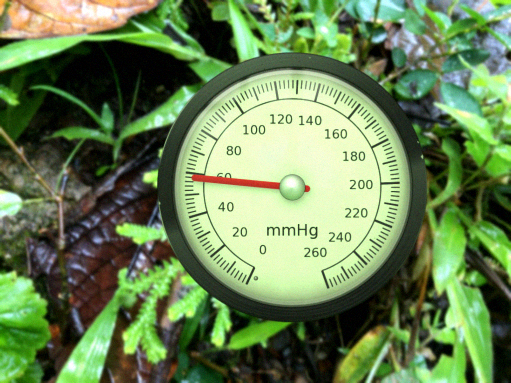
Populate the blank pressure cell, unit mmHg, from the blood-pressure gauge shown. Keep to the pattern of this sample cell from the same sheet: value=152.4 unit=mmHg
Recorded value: value=58 unit=mmHg
